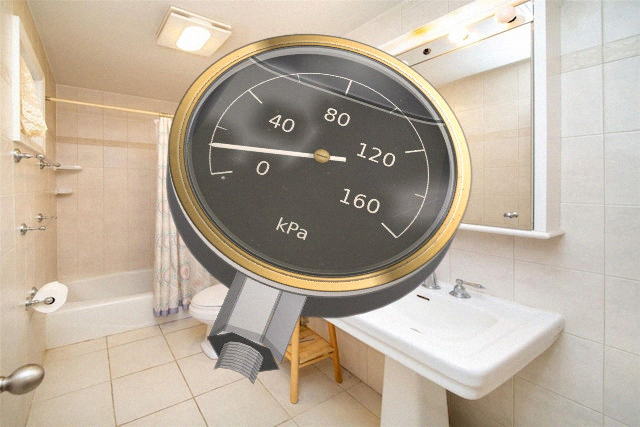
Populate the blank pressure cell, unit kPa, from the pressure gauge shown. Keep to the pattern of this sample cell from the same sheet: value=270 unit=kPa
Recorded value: value=10 unit=kPa
